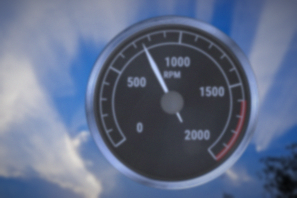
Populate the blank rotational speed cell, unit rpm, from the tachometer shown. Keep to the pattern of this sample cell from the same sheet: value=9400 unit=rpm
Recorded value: value=750 unit=rpm
